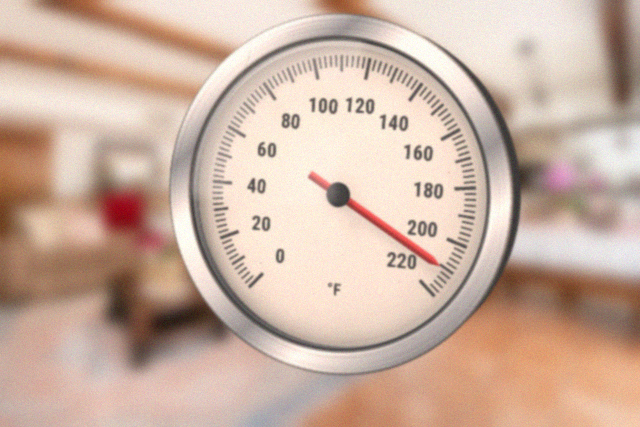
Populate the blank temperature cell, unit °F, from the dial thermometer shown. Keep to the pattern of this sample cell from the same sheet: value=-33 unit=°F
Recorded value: value=210 unit=°F
